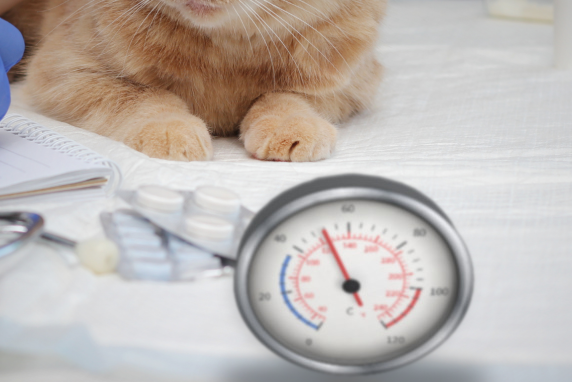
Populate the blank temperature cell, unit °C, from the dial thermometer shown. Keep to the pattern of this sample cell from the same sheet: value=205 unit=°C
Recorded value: value=52 unit=°C
